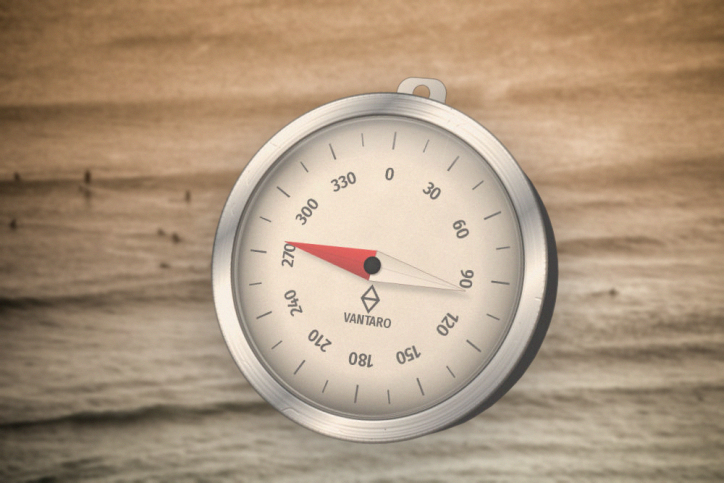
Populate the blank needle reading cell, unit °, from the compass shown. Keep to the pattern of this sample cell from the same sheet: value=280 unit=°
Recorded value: value=277.5 unit=°
